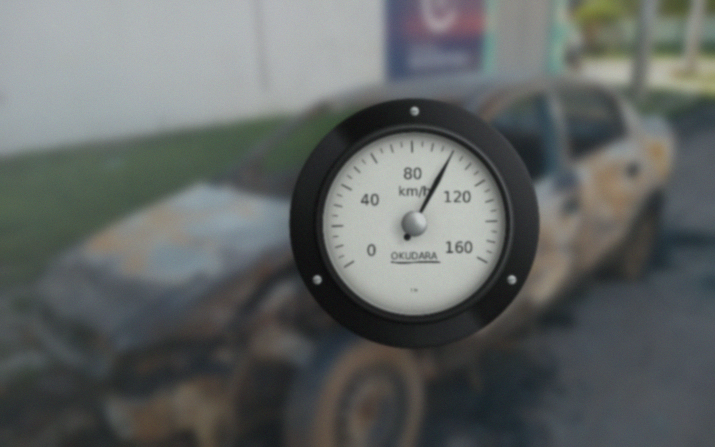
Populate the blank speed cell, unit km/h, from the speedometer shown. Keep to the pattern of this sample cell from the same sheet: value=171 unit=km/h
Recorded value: value=100 unit=km/h
